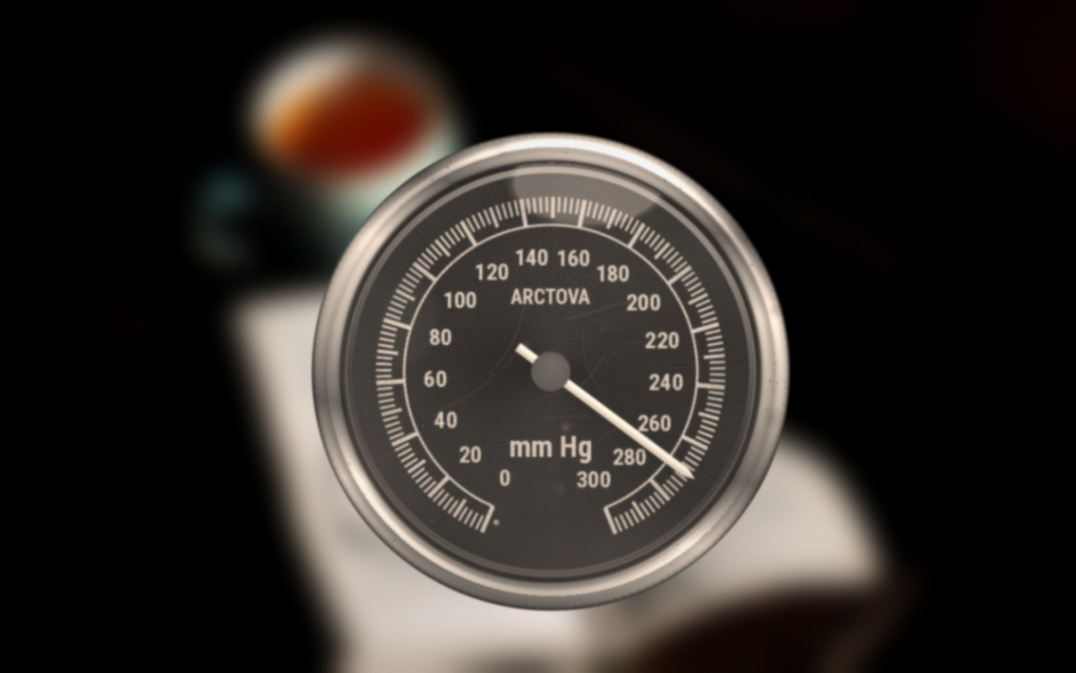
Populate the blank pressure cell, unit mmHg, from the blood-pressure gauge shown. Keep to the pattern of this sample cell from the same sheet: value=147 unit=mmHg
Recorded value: value=270 unit=mmHg
